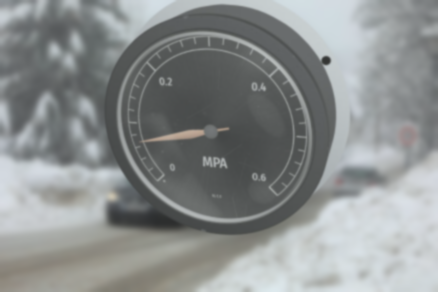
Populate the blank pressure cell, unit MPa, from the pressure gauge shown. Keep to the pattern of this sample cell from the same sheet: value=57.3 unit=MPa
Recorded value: value=0.07 unit=MPa
